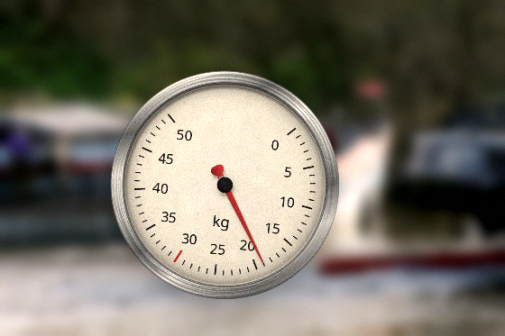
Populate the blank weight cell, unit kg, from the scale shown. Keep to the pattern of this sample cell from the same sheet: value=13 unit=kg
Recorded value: value=19 unit=kg
